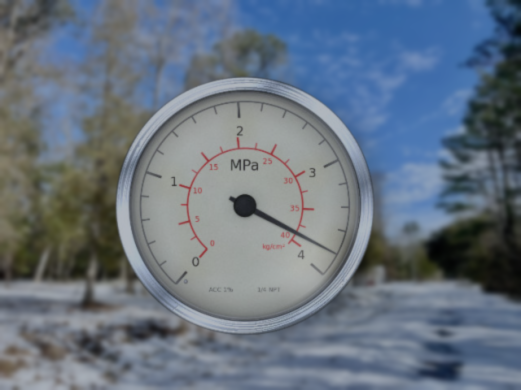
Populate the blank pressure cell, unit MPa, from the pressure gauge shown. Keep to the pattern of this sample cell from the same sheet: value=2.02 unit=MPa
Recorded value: value=3.8 unit=MPa
